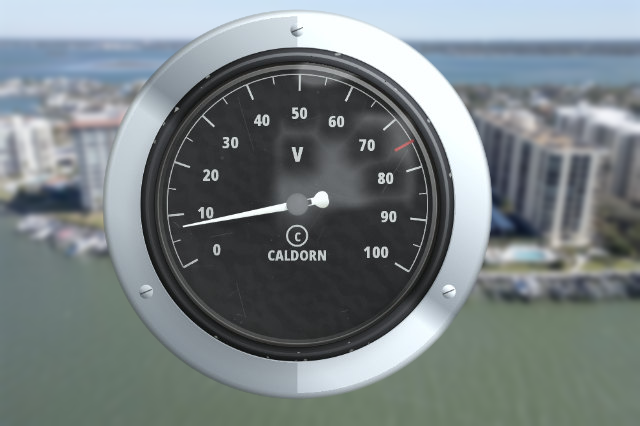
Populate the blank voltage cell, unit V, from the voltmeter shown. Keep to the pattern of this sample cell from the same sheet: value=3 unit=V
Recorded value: value=7.5 unit=V
